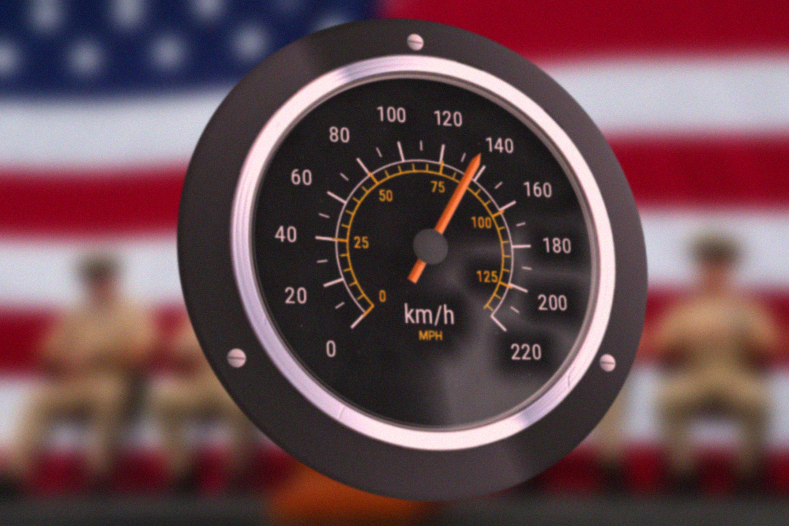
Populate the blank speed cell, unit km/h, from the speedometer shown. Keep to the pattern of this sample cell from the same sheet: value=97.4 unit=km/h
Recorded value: value=135 unit=km/h
